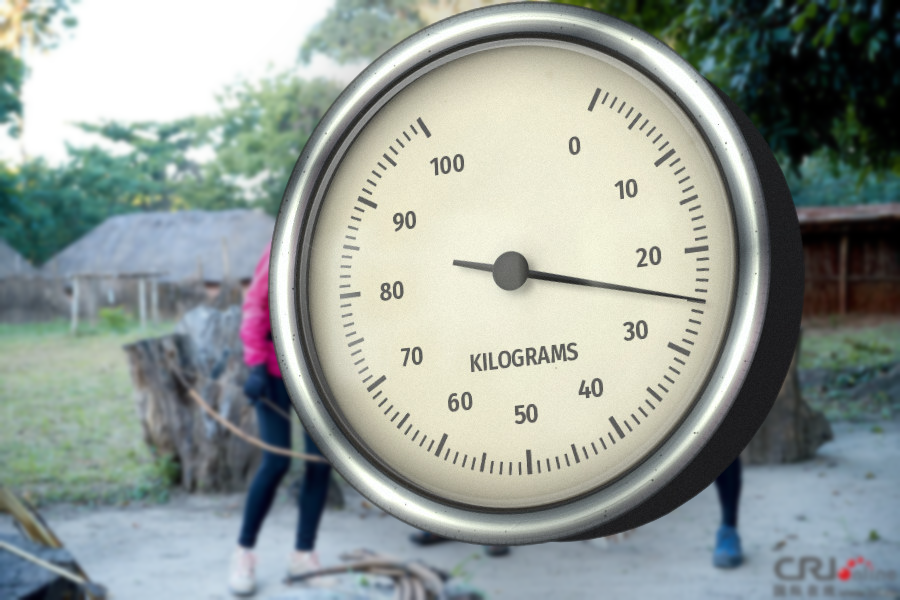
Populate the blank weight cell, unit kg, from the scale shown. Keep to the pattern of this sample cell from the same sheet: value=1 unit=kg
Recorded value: value=25 unit=kg
